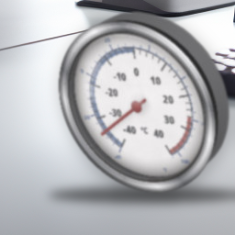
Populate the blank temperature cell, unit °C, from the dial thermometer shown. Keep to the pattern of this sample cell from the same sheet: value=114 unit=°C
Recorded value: value=-34 unit=°C
